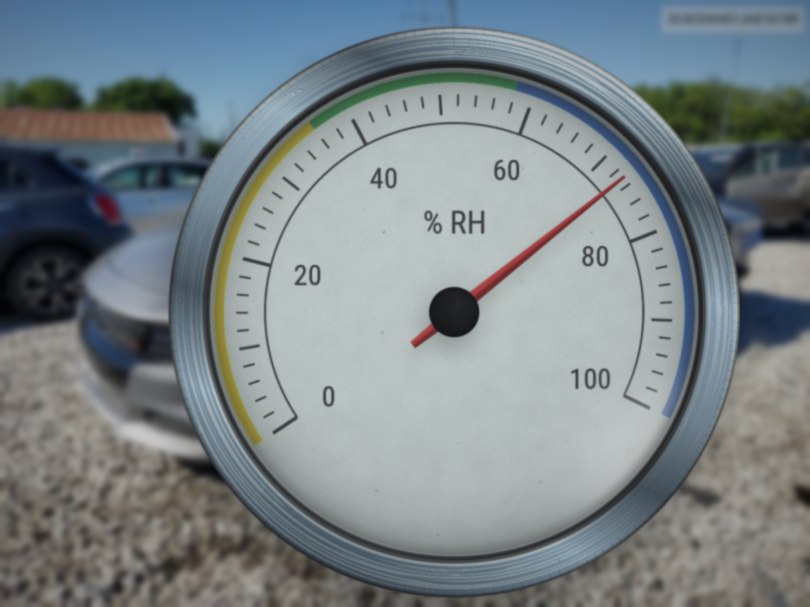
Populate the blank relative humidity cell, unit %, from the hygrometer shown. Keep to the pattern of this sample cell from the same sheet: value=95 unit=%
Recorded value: value=73 unit=%
